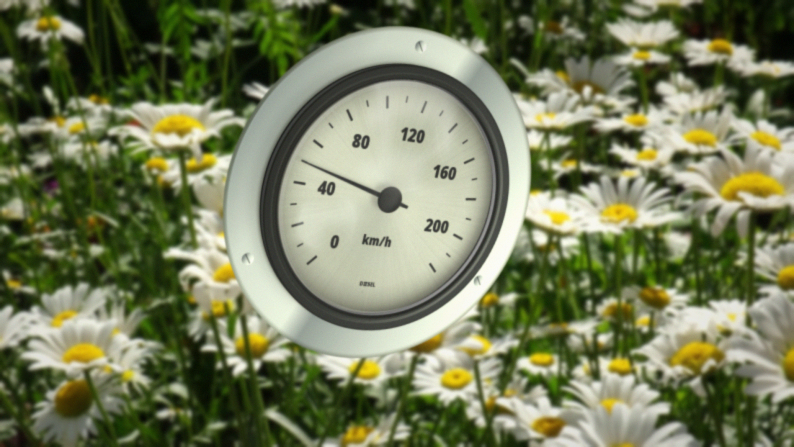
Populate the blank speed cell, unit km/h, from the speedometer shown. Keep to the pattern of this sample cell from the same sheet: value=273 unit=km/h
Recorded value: value=50 unit=km/h
